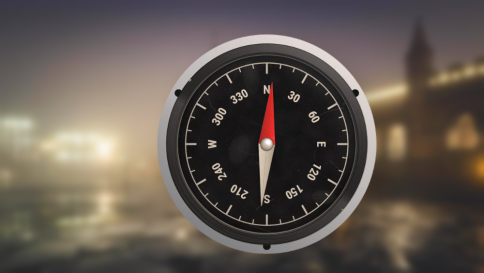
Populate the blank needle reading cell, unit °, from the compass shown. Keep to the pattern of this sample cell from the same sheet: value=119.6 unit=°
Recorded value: value=5 unit=°
